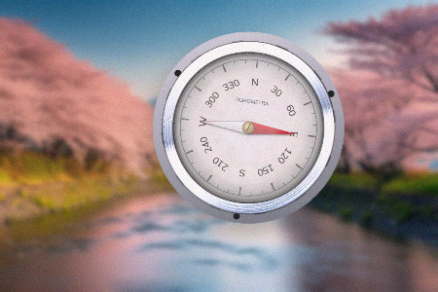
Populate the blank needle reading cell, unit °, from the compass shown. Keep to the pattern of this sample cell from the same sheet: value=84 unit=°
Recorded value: value=90 unit=°
